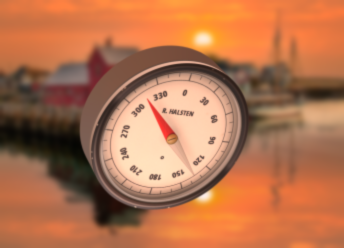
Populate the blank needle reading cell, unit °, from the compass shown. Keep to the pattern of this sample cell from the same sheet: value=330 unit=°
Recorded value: value=315 unit=°
